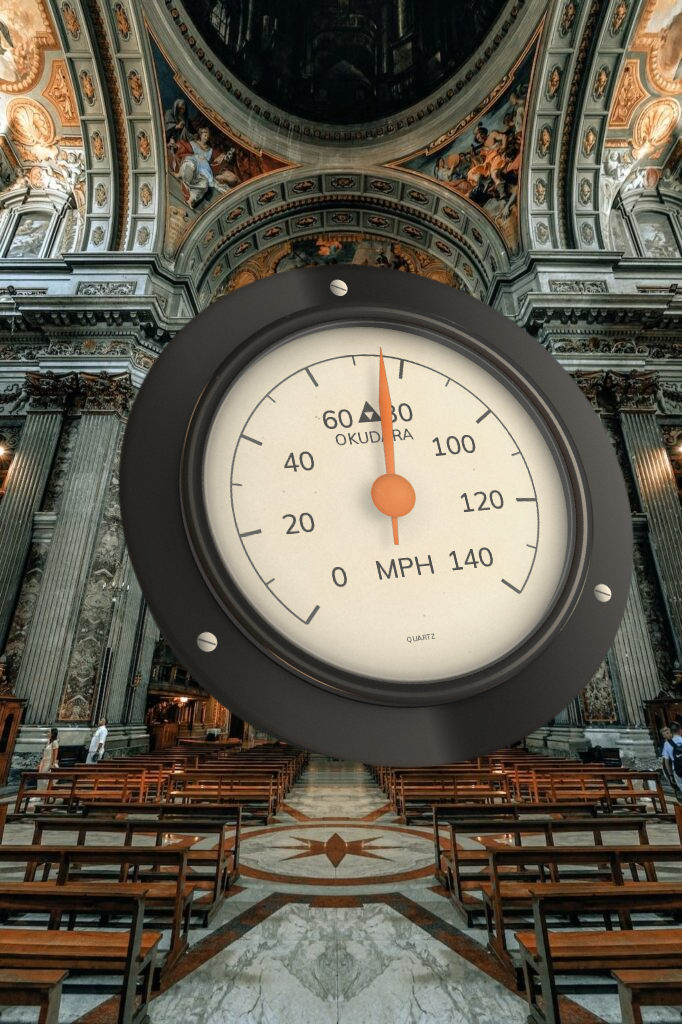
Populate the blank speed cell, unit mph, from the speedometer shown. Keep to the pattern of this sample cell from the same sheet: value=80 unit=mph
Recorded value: value=75 unit=mph
